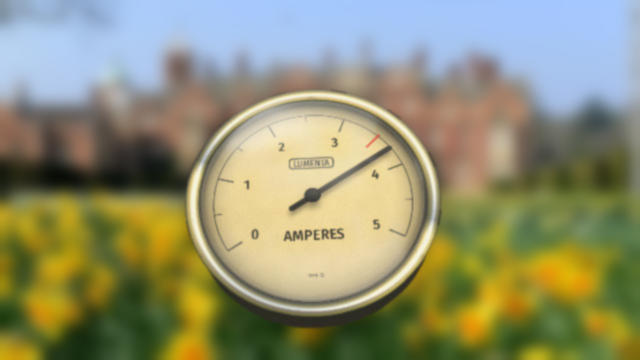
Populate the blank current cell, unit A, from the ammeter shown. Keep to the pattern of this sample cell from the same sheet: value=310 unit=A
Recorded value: value=3.75 unit=A
